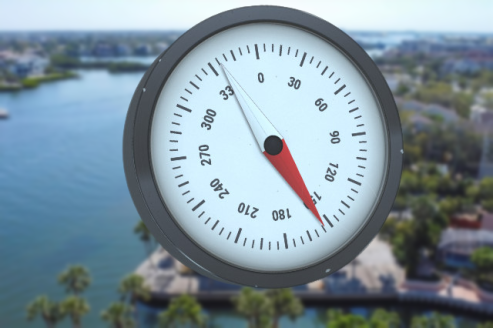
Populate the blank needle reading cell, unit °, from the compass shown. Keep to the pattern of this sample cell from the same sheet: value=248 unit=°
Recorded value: value=155 unit=°
